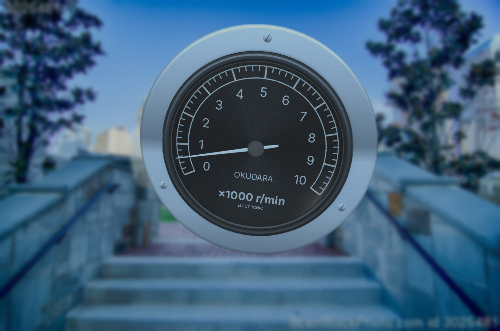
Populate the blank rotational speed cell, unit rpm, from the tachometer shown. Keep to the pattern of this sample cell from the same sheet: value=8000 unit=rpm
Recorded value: value=600 unit=rpm
